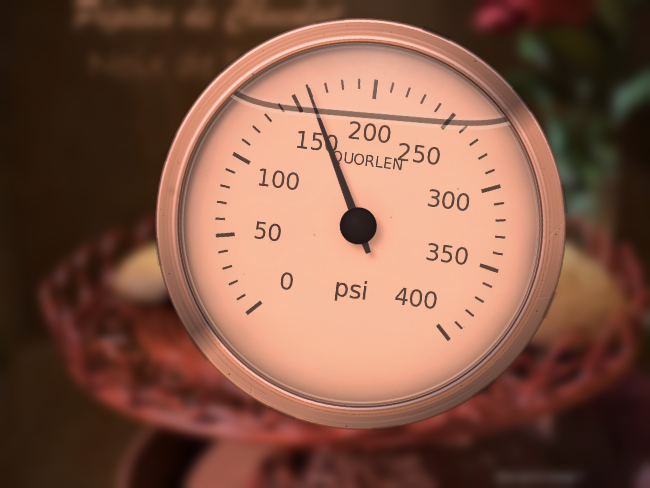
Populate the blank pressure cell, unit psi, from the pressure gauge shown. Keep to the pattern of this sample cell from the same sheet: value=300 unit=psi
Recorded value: value=160 unit=psi
